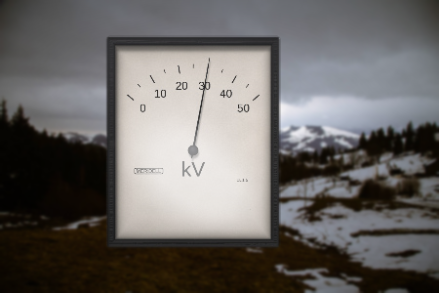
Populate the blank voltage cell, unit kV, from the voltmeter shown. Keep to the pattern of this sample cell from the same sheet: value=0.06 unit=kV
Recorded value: value=30 unit=kV
